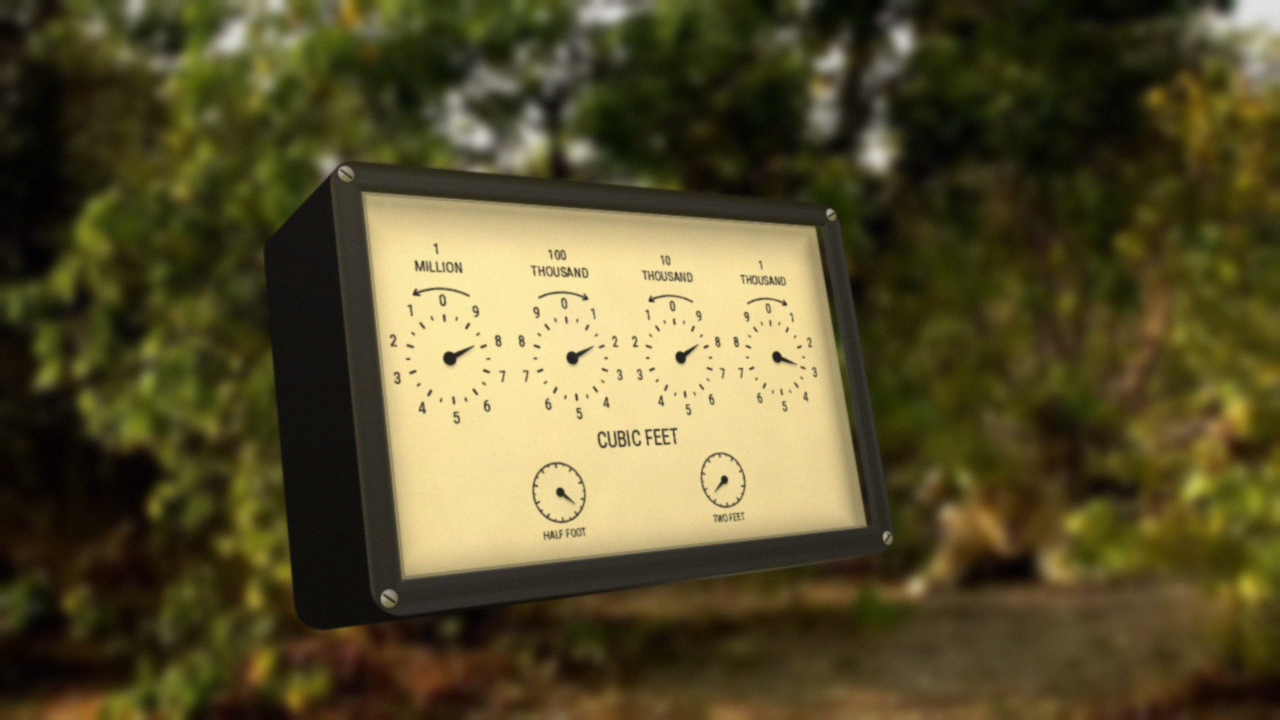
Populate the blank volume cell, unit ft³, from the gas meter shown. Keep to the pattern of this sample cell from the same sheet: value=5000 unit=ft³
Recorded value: value=818300 unit=ft³
